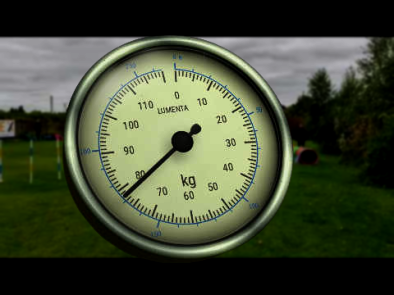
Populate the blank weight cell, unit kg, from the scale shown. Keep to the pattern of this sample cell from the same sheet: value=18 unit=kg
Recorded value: value=78 unit=kg
